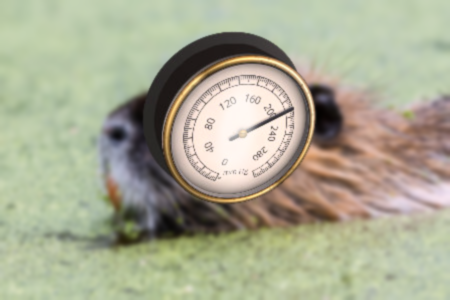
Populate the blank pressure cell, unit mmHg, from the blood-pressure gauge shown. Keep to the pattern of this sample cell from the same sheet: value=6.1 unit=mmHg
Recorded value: value=210 unit=mmHg
